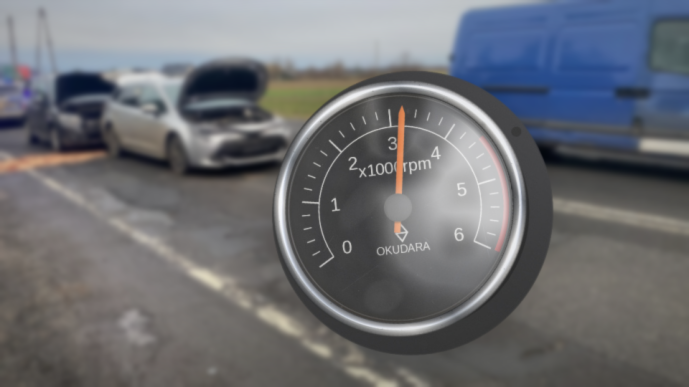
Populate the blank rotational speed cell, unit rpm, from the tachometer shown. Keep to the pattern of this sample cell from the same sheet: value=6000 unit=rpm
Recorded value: value=3200 unit=rpm
